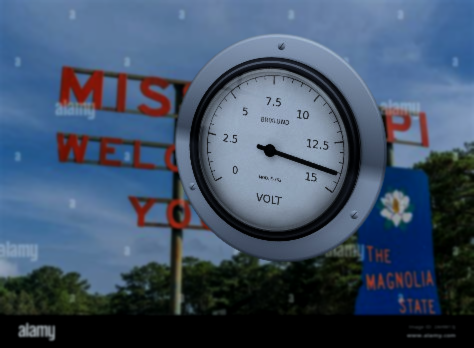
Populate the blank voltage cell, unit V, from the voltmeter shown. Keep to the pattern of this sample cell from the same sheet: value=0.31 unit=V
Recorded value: value=14 unit=V
